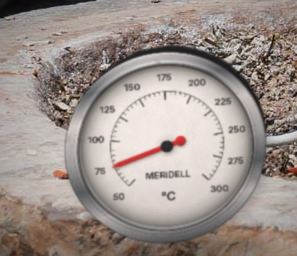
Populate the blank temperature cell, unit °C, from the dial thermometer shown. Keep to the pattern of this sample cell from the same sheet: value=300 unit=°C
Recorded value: value=75 unit=°C
